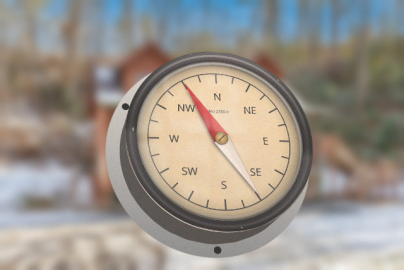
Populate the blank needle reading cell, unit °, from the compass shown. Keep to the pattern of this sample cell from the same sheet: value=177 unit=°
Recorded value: value=330 unit=°
